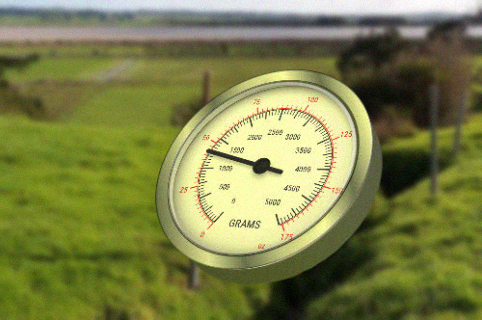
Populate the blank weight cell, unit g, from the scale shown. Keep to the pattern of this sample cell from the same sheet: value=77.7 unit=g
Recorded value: value=1250 unit=g
